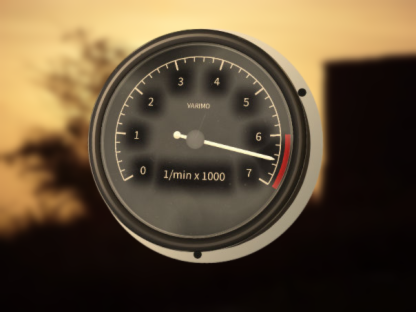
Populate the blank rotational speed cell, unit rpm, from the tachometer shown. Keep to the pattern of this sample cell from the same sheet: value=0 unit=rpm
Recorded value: value=6500 unit=rpm
